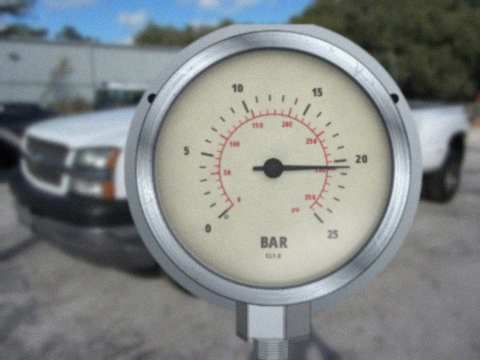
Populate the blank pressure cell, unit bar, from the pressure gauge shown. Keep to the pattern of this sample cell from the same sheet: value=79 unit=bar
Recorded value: value=20.5 unit=bar
